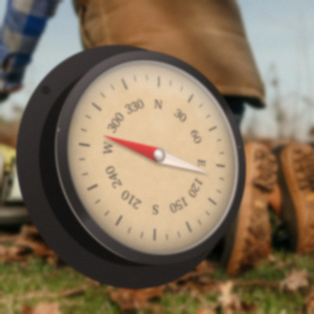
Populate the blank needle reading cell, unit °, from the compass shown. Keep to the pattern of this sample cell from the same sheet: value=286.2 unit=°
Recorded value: value=280 unit=°
